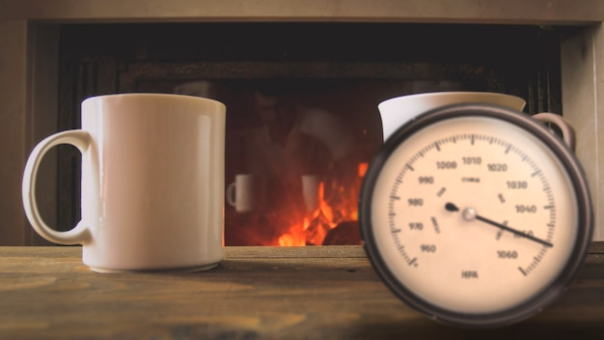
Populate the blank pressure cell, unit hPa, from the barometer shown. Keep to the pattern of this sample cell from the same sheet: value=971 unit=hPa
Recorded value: value=1050 unit=hPa
